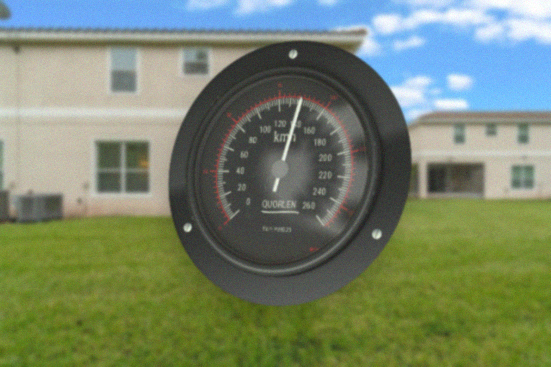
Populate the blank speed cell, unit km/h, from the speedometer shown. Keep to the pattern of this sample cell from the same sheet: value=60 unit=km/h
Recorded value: value=140 unit=km/h
